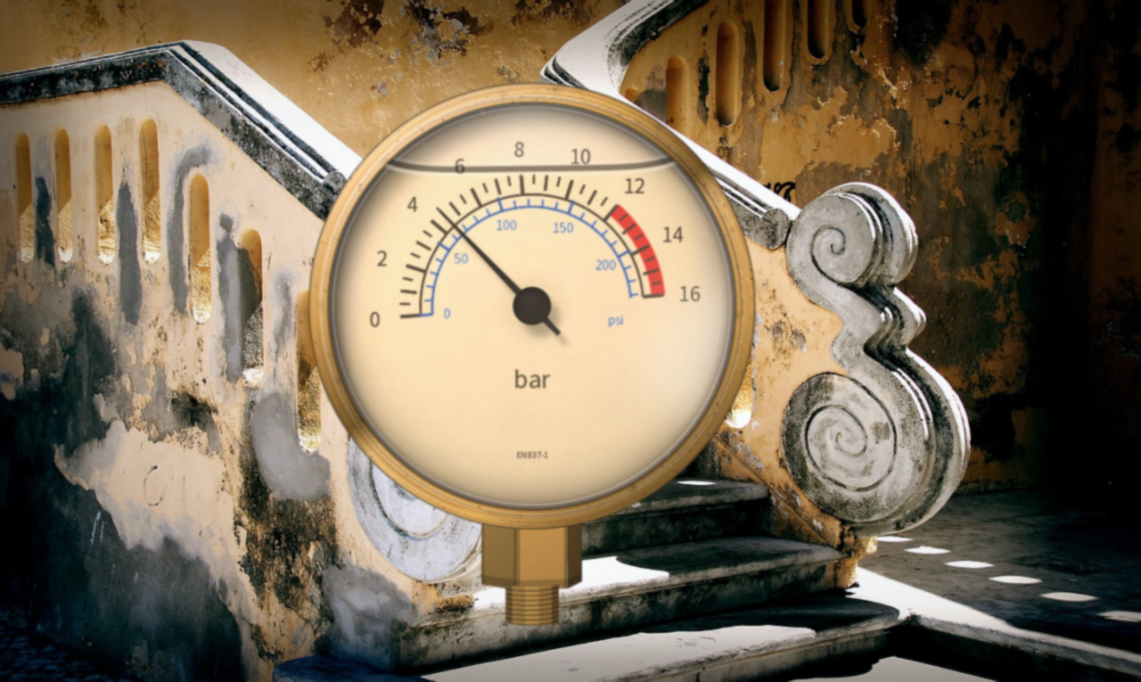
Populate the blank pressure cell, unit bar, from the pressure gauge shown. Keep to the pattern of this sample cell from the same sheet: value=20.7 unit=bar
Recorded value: value=4.5 unit=bar
